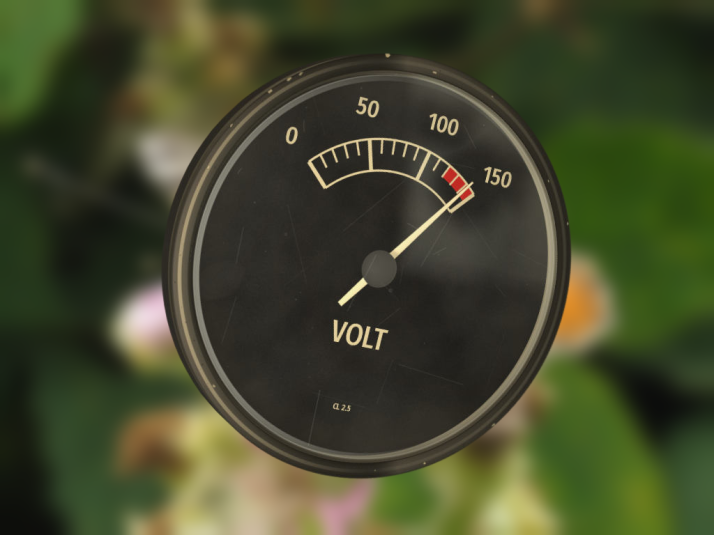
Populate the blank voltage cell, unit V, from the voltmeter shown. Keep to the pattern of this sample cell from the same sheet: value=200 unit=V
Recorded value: value=140 unit=V
